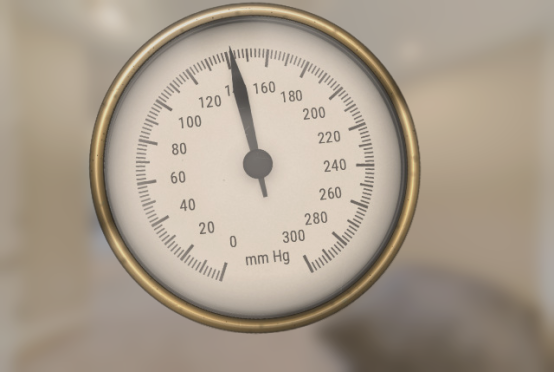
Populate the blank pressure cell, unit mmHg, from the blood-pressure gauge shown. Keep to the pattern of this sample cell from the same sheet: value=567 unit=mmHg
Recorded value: value=142 unit=mmHg
